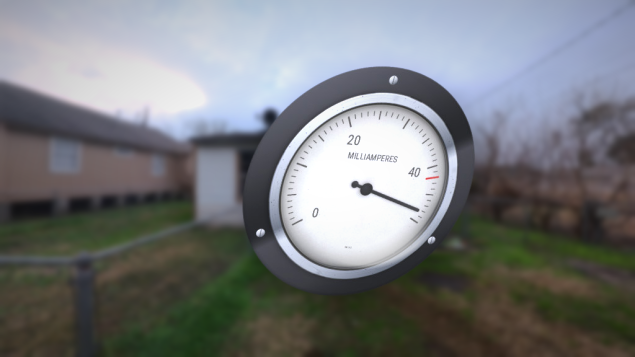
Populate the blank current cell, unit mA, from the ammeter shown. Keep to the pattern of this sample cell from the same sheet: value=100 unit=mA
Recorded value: value=48 unit=mA
